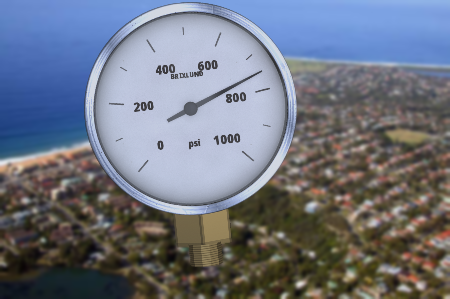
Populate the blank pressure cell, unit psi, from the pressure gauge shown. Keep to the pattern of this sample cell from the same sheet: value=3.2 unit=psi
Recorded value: value=750 unit=psi
